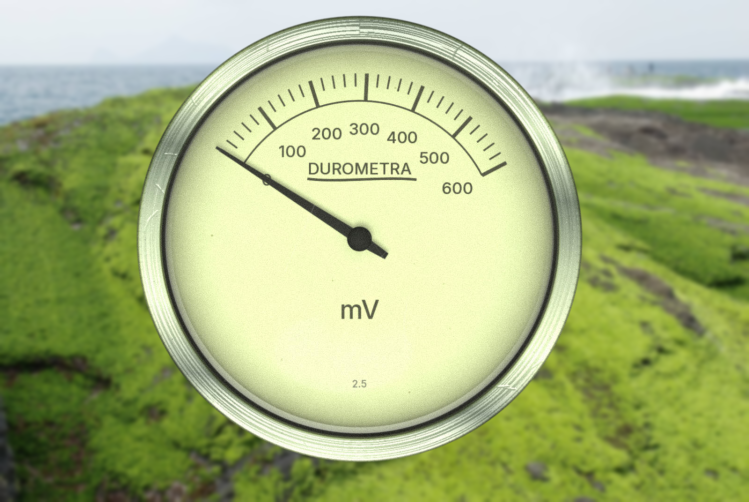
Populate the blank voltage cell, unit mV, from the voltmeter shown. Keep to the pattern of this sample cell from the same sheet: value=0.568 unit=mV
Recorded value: value=0 unit=mV
